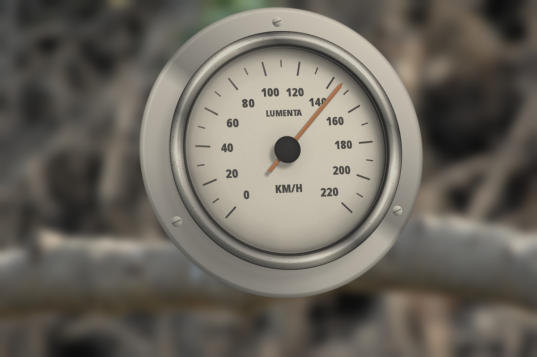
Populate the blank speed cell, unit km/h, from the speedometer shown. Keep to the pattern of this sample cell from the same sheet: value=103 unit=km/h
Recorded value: value=145 unit=km/h
